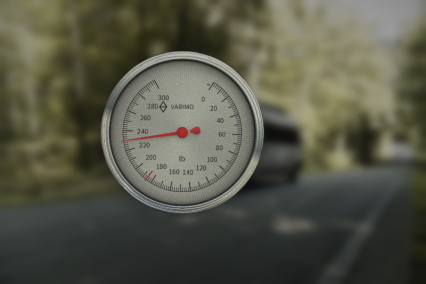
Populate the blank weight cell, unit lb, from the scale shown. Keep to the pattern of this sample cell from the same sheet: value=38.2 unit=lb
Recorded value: value=230 unit=lb
